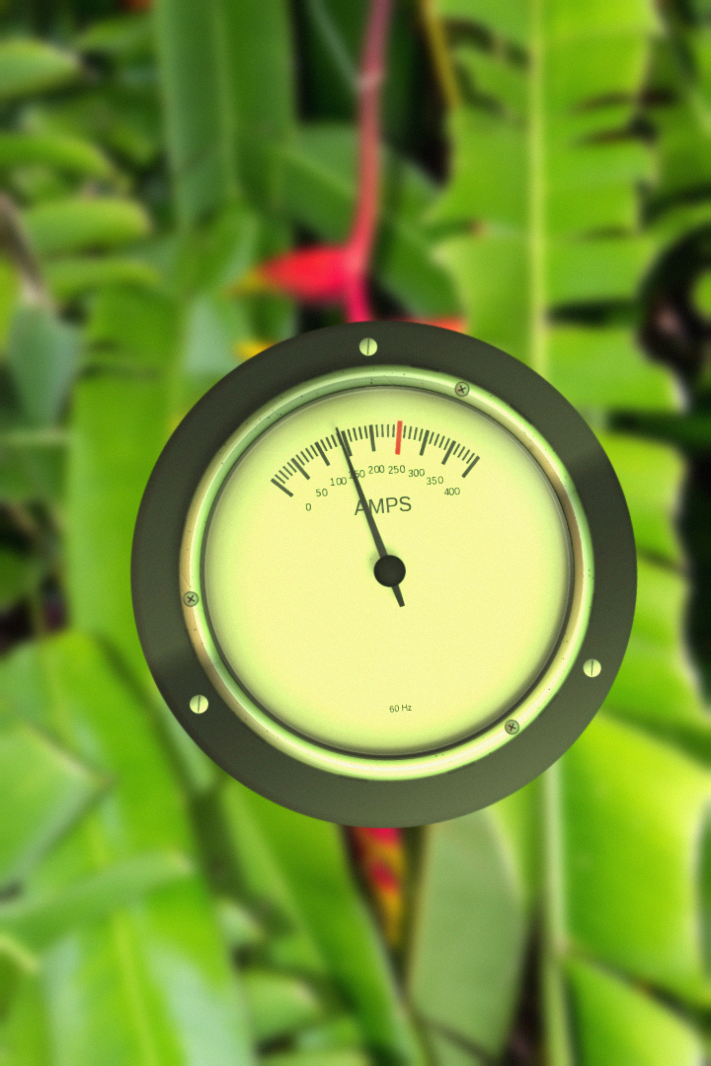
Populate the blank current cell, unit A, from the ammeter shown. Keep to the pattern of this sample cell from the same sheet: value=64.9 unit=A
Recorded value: value=140 unit=A
